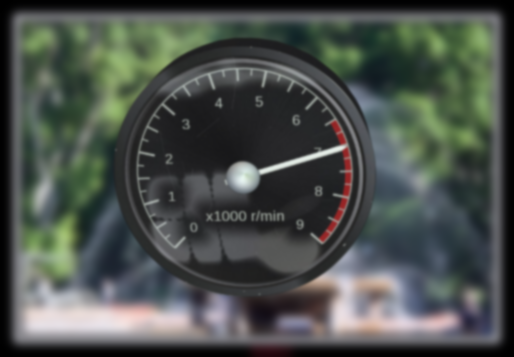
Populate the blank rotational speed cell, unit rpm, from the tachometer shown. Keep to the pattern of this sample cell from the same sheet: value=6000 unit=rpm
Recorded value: value=7000 unit=rpm
